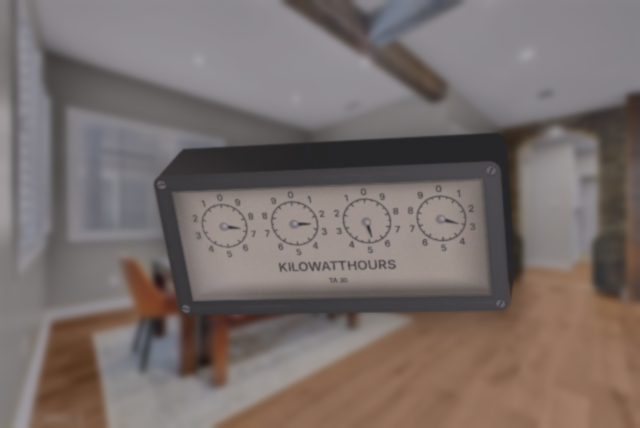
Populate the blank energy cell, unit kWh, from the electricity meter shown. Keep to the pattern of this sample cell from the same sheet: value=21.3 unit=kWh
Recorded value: value=7253 unit=kWh
